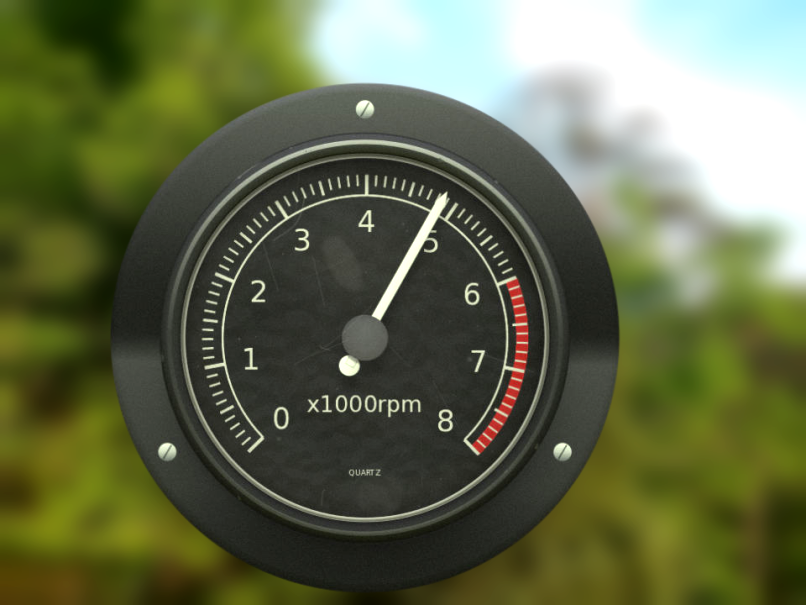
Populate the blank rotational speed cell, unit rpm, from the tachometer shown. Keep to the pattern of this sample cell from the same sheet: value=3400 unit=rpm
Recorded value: value=4850 unit=rpm
